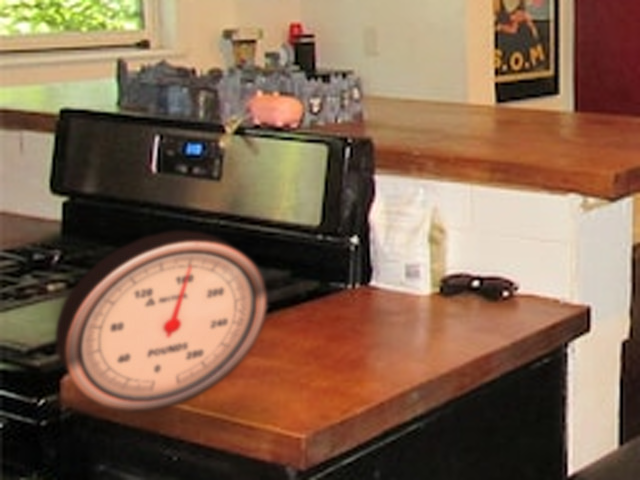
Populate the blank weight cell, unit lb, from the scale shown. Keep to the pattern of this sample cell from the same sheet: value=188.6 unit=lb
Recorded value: value=160 unit=lb
